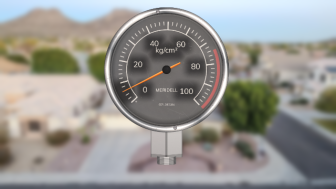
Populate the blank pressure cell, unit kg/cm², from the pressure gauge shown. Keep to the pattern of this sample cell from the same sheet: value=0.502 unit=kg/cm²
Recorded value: value=6 unit=kg/cm²
